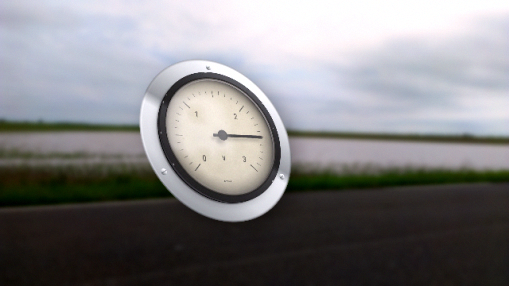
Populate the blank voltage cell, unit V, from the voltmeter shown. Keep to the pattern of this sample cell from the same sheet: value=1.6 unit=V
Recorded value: value=2.5 unit=V
